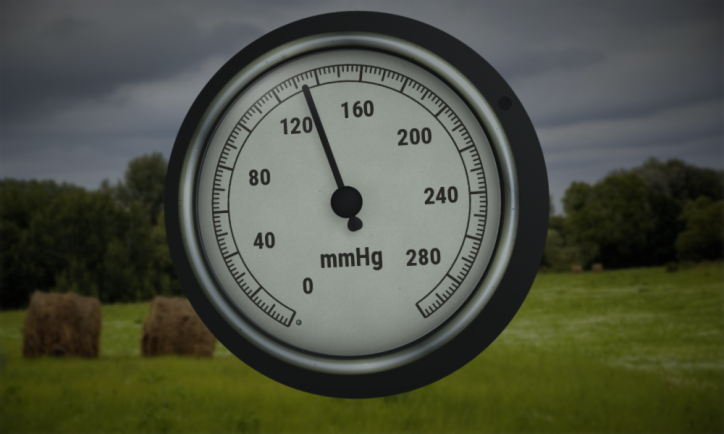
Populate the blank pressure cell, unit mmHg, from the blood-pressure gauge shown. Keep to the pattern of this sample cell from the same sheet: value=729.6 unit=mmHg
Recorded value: value=134 unit=mmHg
